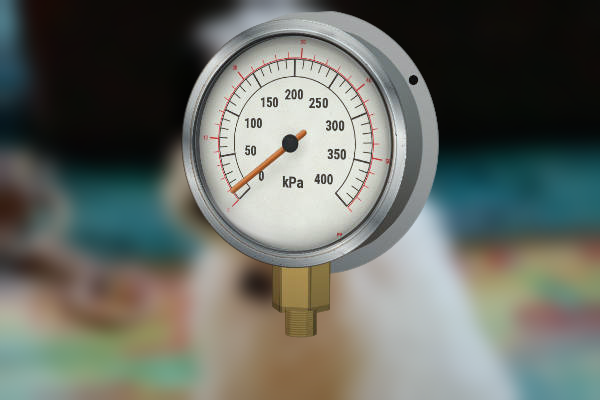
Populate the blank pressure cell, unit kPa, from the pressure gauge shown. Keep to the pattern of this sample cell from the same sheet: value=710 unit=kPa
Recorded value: value=10 unit=kPa
